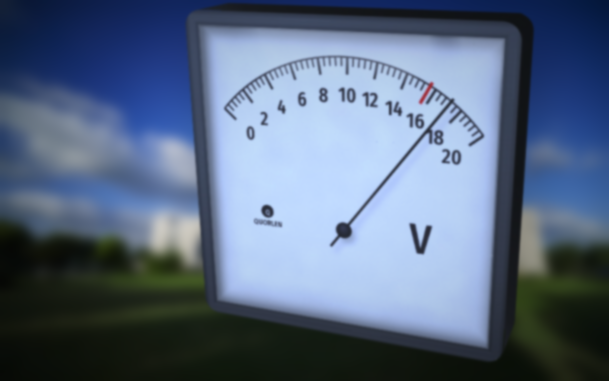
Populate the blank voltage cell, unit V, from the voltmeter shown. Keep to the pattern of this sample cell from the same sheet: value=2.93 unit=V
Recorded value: value=17.2 unit=V
